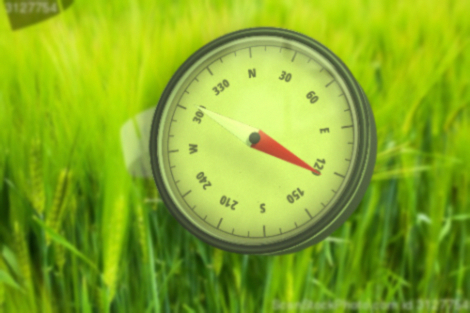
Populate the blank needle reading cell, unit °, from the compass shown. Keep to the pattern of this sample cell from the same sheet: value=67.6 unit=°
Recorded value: value=125 unit=°
